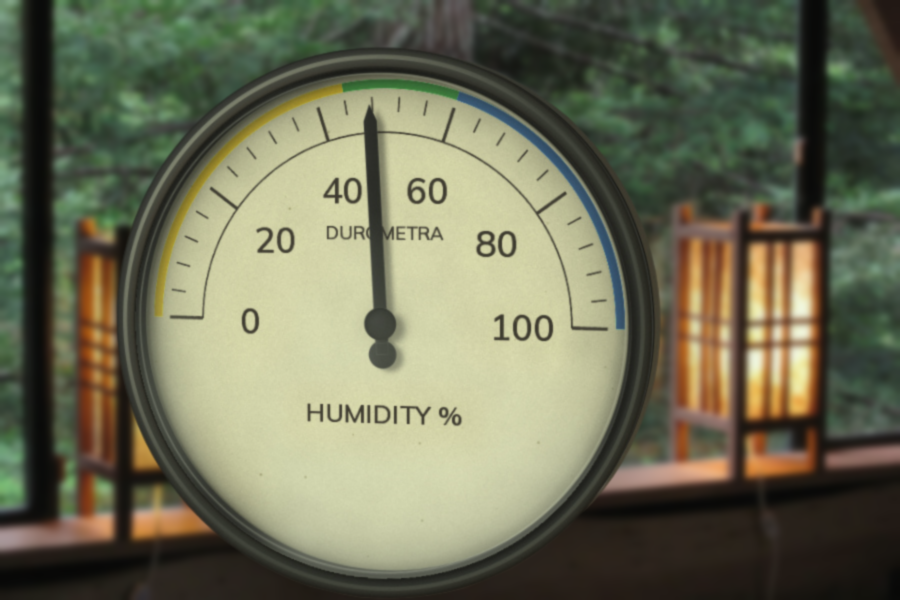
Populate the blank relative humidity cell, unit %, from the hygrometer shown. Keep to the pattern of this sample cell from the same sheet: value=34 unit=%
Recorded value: value=48 unit=%
